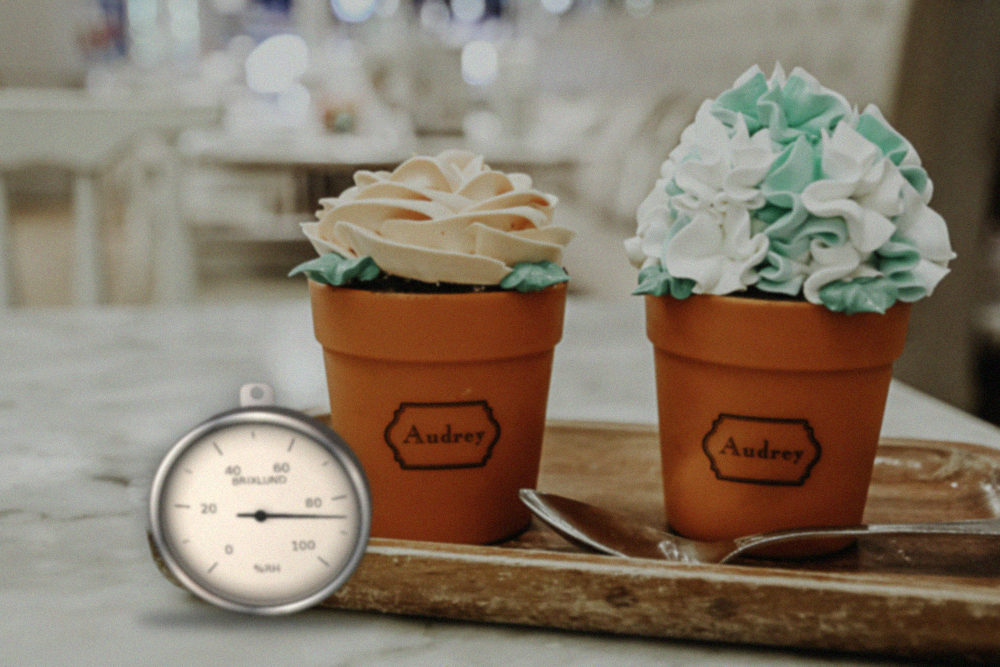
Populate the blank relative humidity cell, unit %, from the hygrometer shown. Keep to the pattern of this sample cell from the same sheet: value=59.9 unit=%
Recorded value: value=85 unit=%
